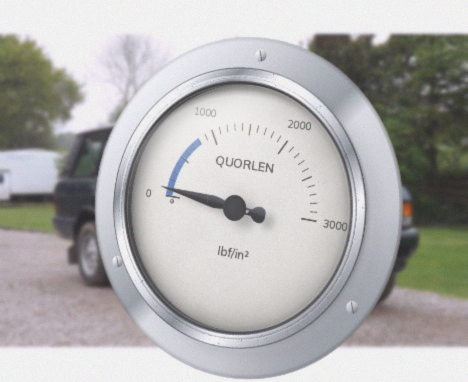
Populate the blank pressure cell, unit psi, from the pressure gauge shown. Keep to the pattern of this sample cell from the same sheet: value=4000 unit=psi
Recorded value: value=100 unit=psi
